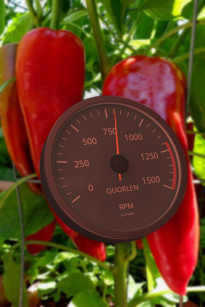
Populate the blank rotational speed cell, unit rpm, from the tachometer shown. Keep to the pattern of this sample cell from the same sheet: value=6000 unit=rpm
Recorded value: value=800 unit=rpm
